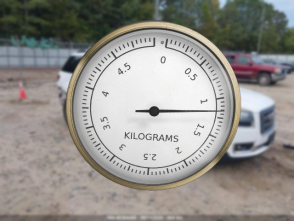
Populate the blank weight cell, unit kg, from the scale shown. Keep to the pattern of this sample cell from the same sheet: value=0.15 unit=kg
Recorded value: value=1.15 unit=kg
